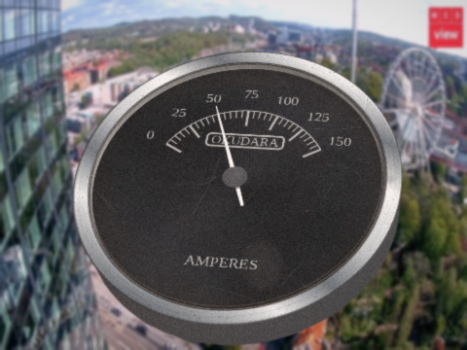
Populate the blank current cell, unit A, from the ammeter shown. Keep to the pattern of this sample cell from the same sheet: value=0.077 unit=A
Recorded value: value=50 unit=A
